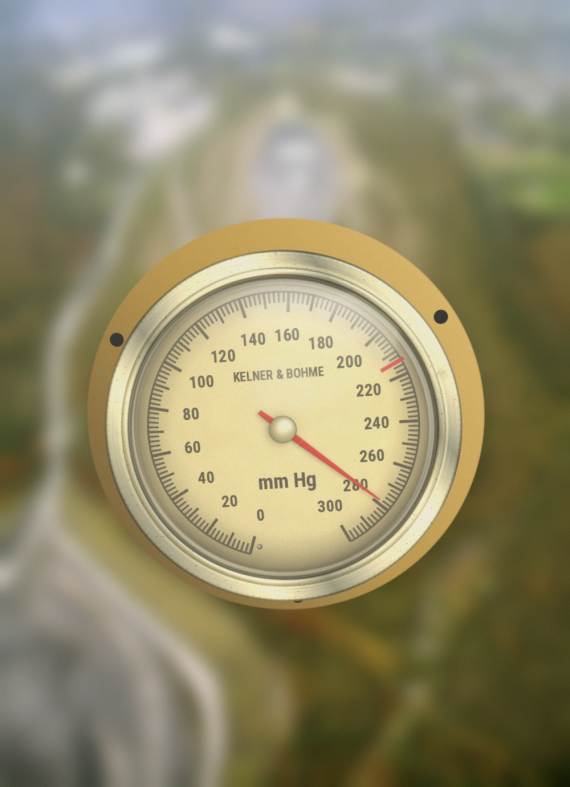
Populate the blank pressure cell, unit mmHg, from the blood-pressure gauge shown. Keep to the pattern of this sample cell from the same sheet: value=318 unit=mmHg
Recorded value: value=278 unit=mmHg
